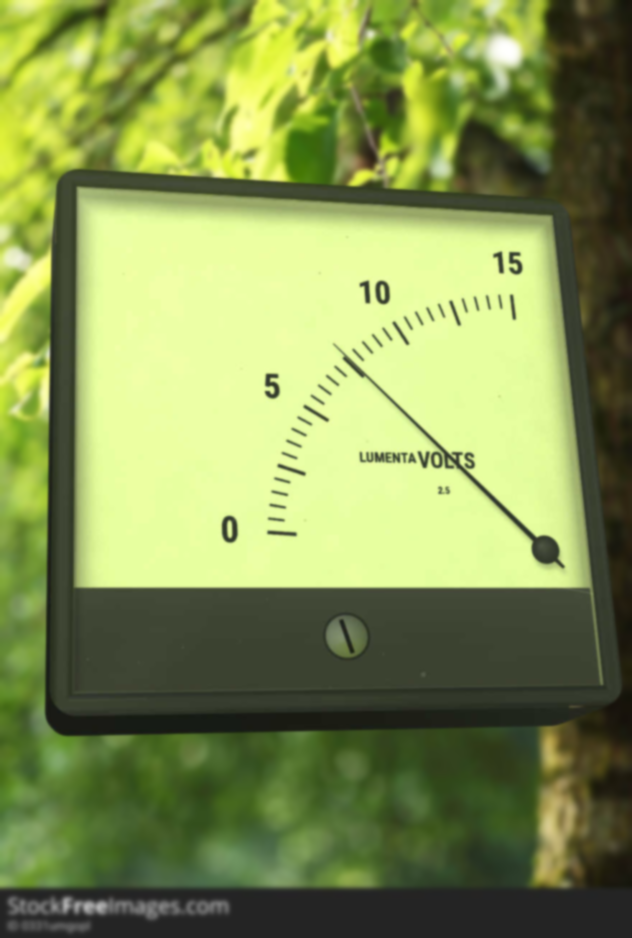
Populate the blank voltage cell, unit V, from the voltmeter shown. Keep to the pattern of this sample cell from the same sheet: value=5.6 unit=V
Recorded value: value=7.5 unit=V
